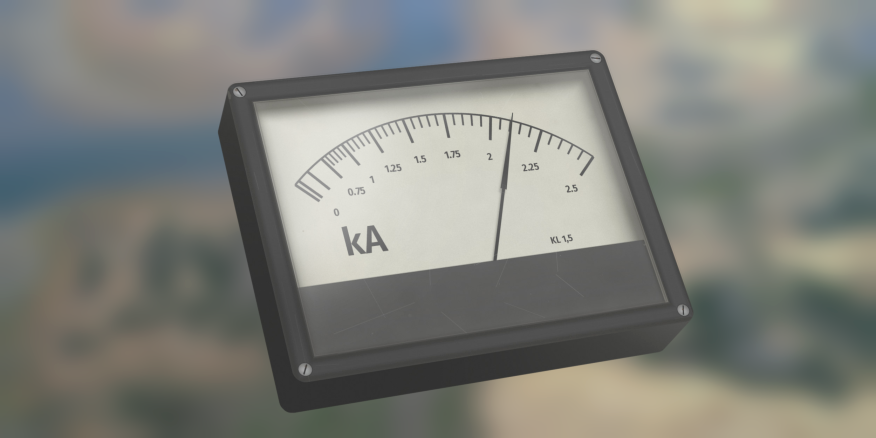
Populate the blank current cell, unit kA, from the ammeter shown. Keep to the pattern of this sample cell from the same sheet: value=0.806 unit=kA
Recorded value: value=2.1 unit=kA
